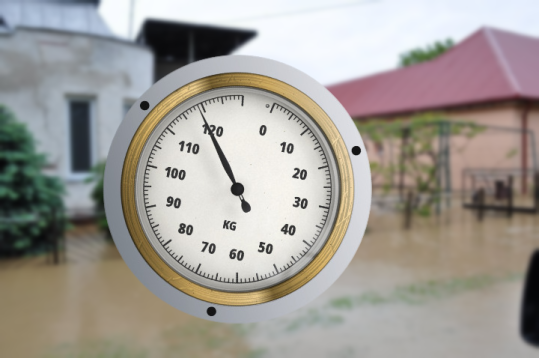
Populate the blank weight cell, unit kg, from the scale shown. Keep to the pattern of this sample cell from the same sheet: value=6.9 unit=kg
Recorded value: value=119 unit=kg
